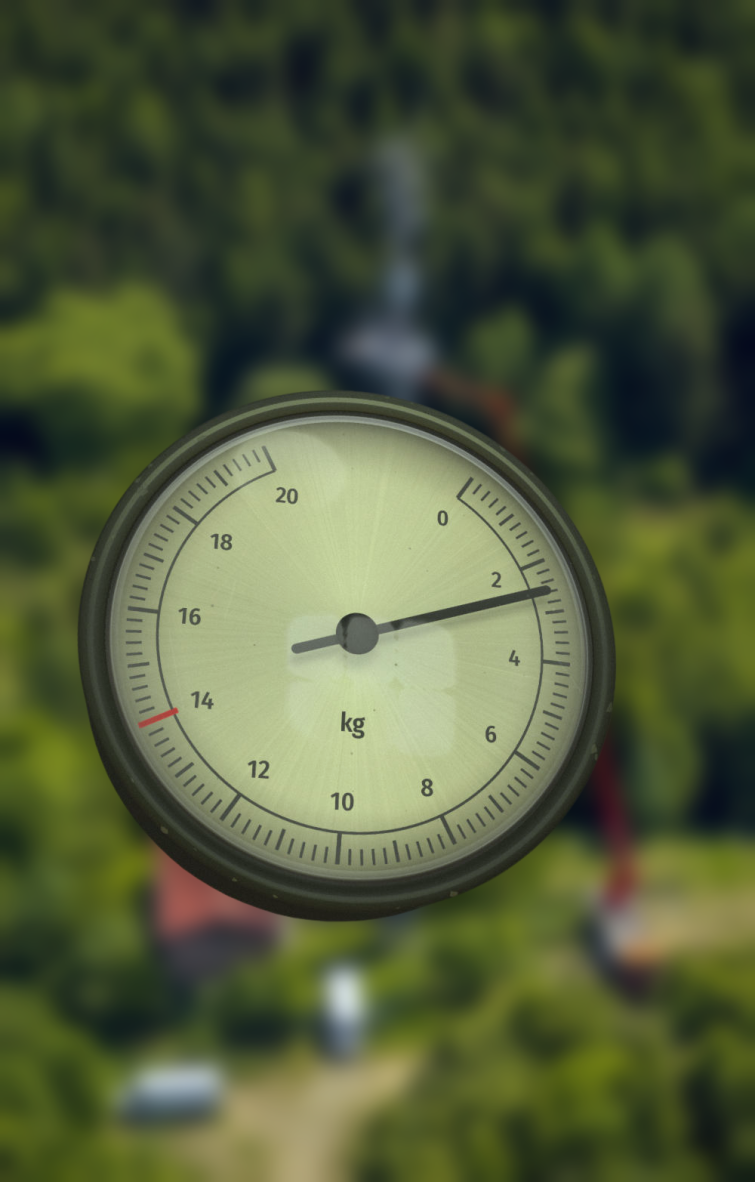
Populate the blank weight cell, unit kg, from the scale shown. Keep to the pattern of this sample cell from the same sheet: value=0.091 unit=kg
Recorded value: value=2.6 unit=kg
